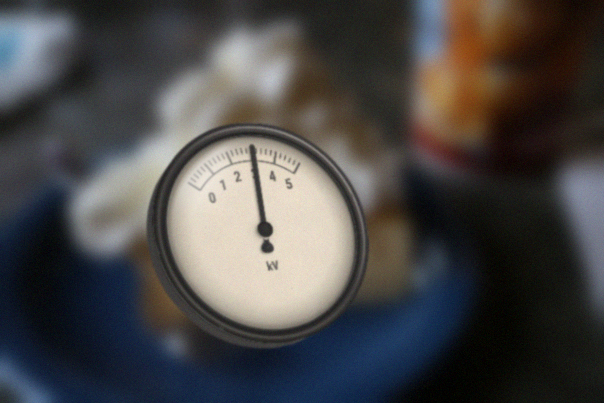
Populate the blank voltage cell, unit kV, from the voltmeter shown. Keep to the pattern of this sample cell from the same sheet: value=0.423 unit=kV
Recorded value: value=3 unit=kV
